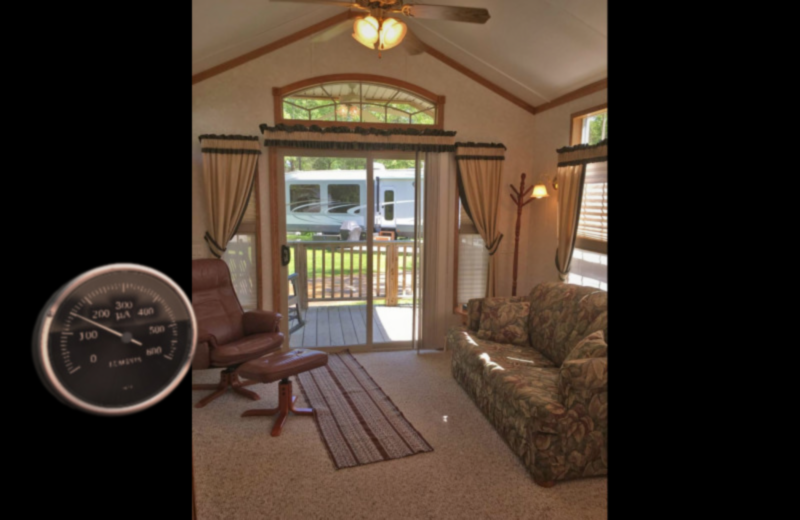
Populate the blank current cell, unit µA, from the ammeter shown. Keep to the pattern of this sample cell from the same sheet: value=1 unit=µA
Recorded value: value=150 unit=µA
